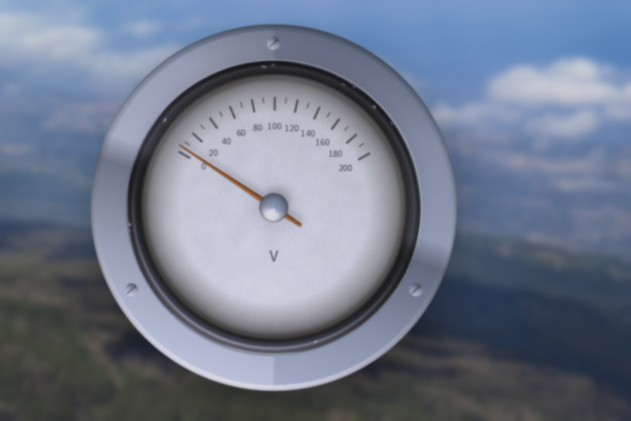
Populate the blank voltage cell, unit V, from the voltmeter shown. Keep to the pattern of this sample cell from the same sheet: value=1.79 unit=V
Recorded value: value=5 unit=V
